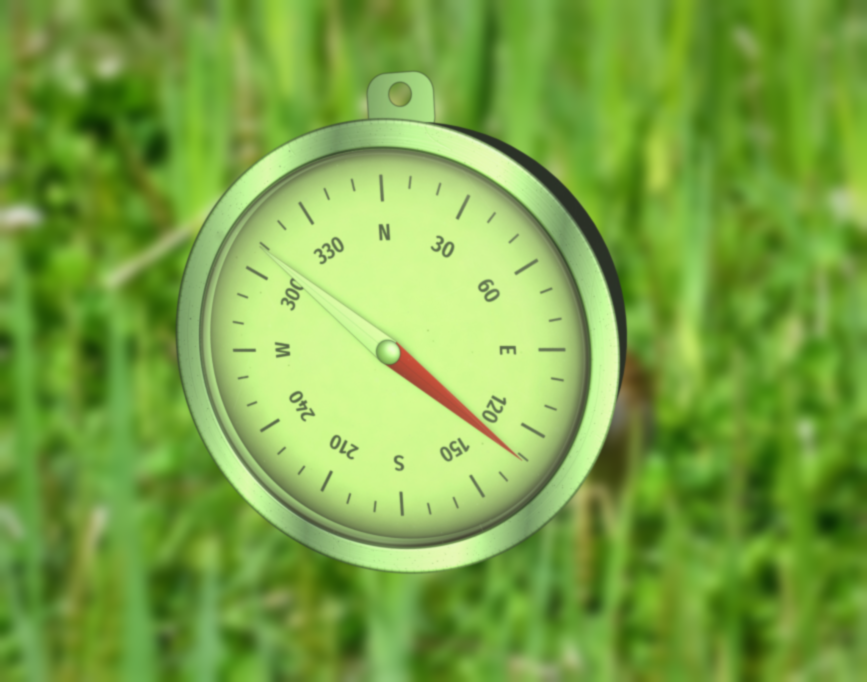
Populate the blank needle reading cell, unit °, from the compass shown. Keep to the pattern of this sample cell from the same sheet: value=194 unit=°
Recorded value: value=130 unit=°
